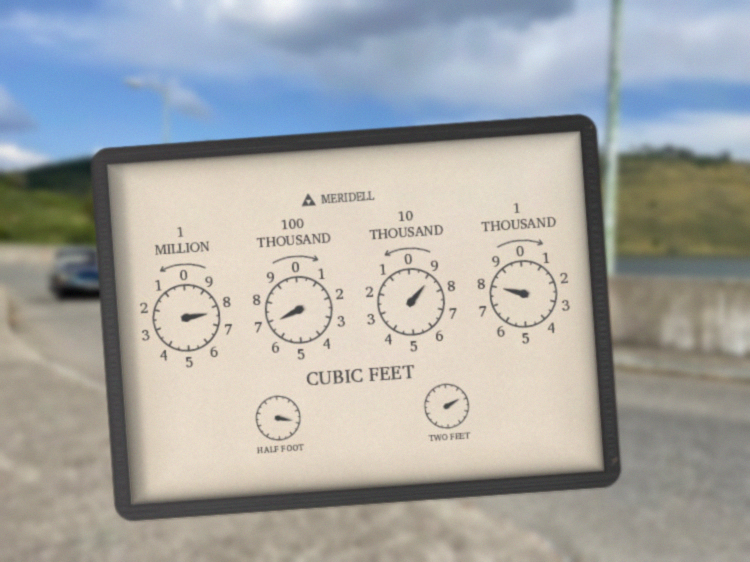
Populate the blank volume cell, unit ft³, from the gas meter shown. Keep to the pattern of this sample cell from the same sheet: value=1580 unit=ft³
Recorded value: value=768800 unit=ft³
